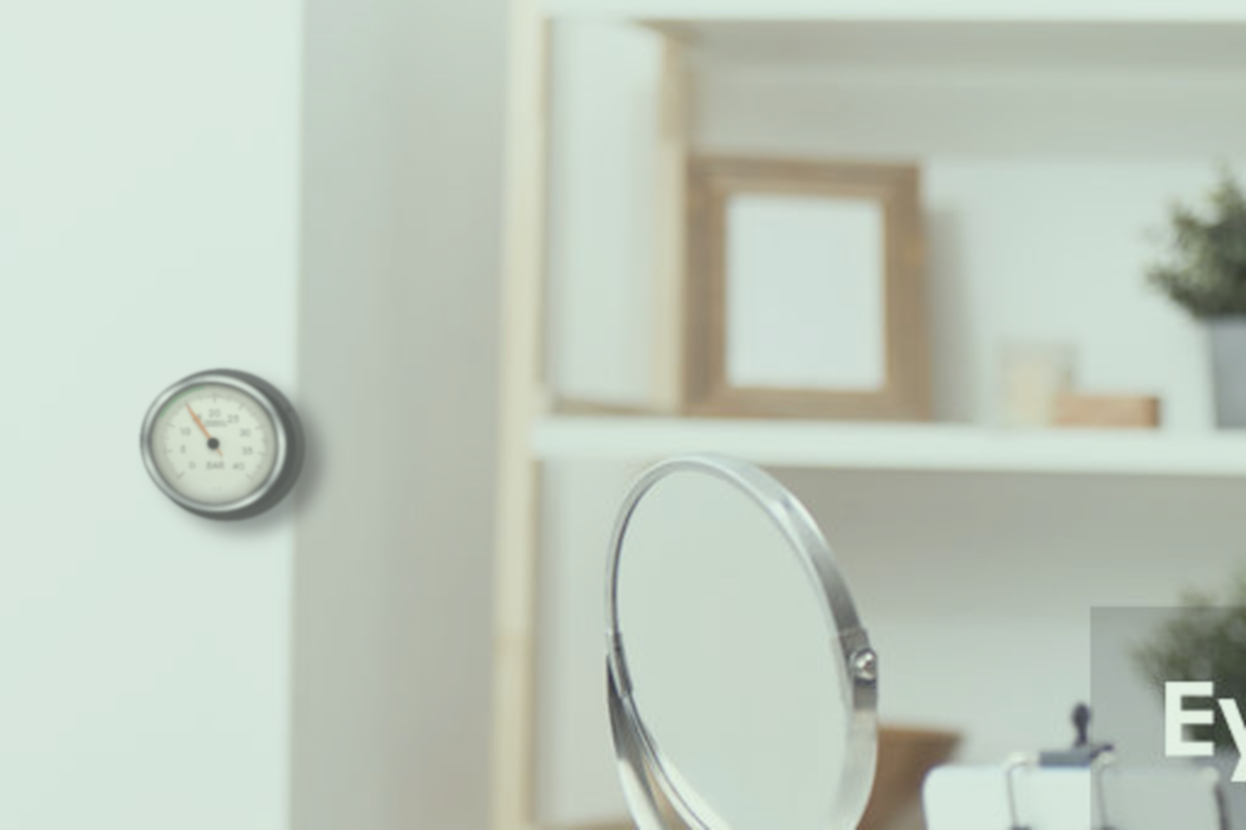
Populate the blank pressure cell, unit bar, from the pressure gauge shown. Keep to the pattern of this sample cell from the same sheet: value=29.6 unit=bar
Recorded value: value=15 unit=bar
